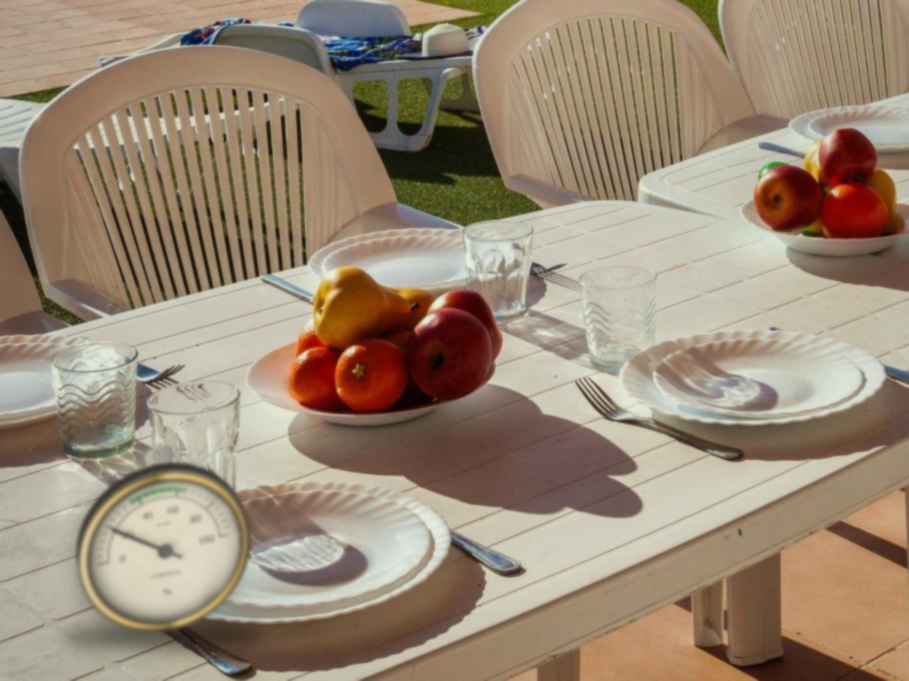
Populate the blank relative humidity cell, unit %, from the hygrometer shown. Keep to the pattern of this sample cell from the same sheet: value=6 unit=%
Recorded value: value=20 unit=%
